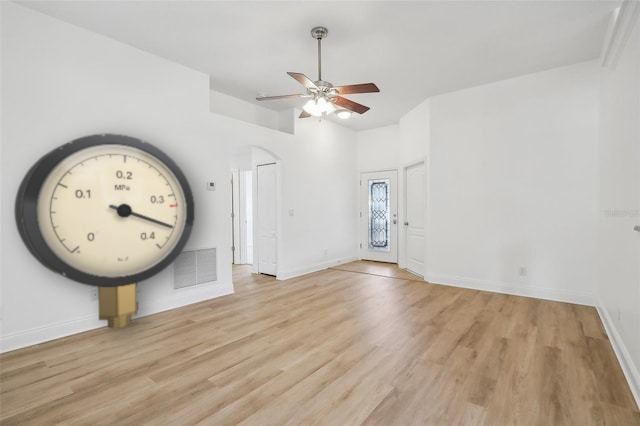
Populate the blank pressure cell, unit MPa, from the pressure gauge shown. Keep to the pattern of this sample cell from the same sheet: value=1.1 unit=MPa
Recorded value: value=0.36 unit=MPa
